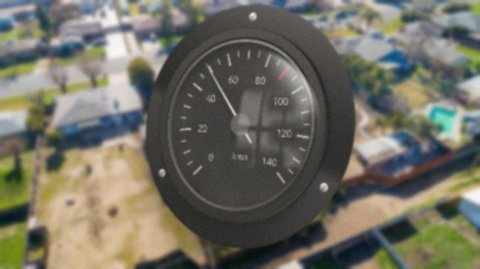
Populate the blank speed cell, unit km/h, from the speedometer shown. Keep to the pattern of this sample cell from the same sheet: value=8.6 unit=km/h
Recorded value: value=50 unit=km/h
